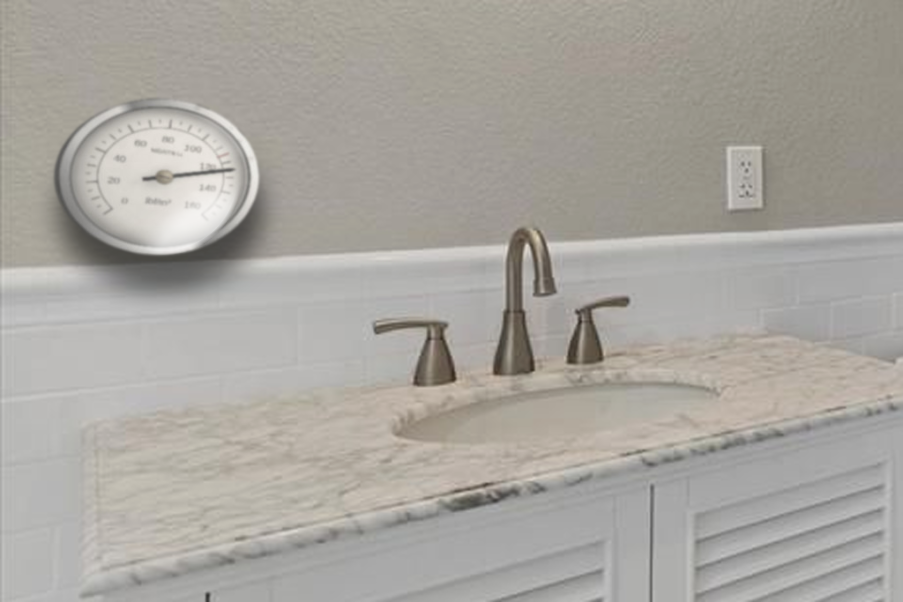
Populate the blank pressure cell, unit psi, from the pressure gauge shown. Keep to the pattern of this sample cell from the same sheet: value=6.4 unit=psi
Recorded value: value=125 unit=psi
